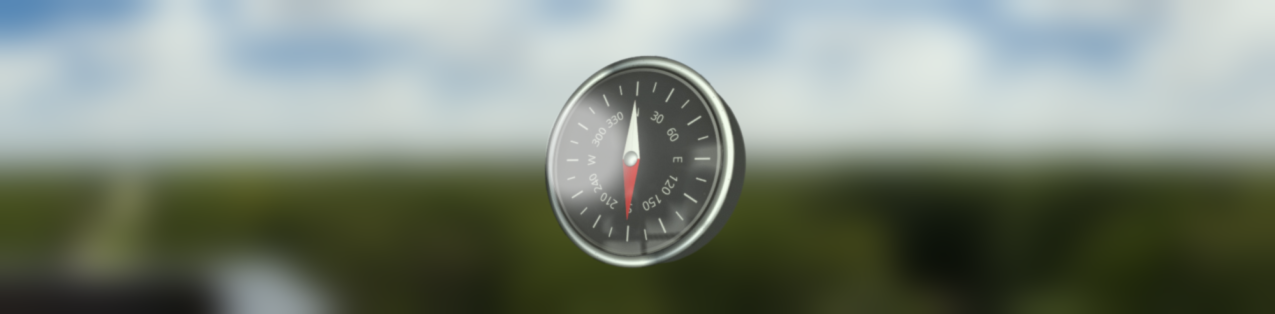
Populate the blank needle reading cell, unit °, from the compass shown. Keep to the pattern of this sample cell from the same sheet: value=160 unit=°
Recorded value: value=180 unit=°
